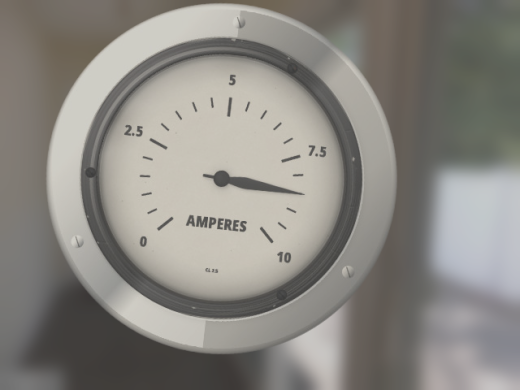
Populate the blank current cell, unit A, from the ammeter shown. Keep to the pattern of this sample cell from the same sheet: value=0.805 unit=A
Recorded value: value=8.5 unit=A
